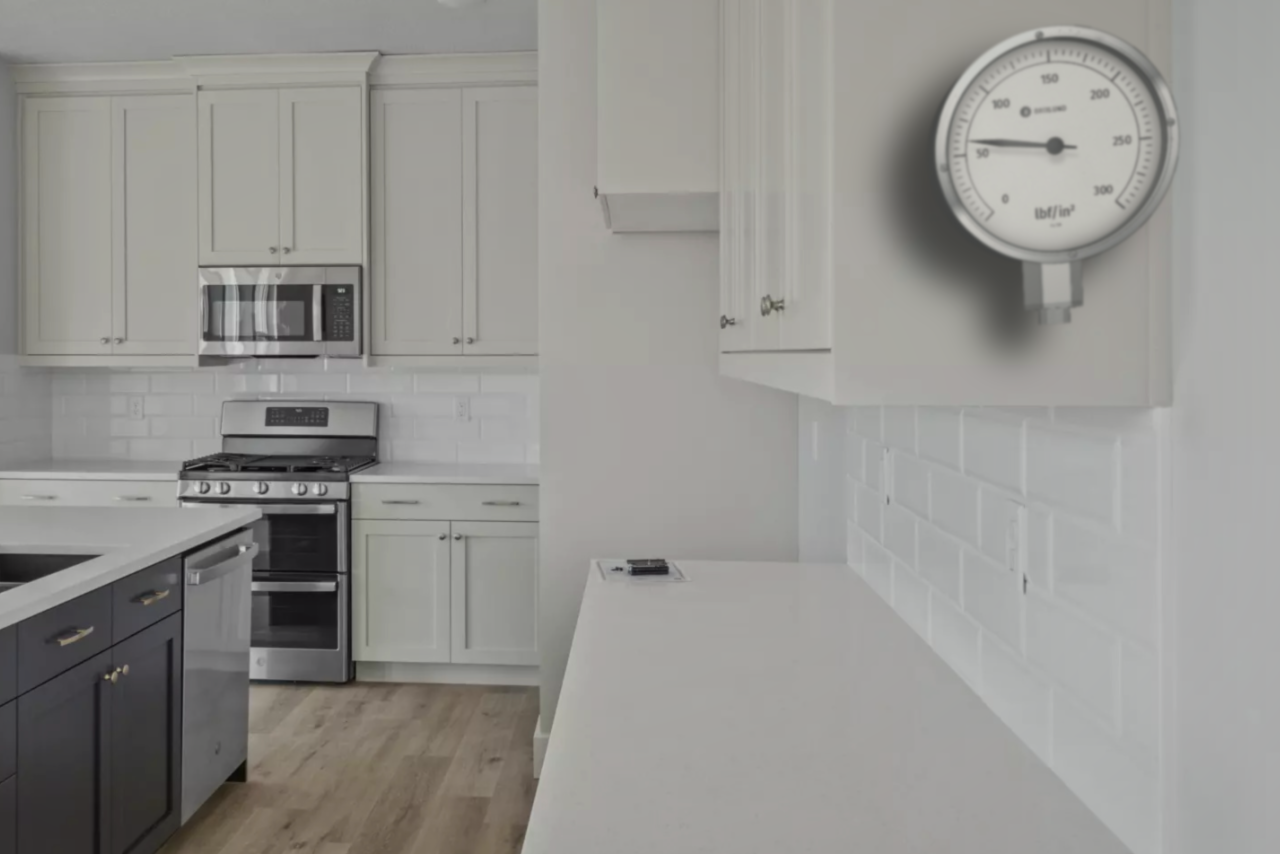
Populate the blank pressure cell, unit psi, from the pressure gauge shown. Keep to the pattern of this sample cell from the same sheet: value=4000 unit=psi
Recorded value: value=60 unit=psi
